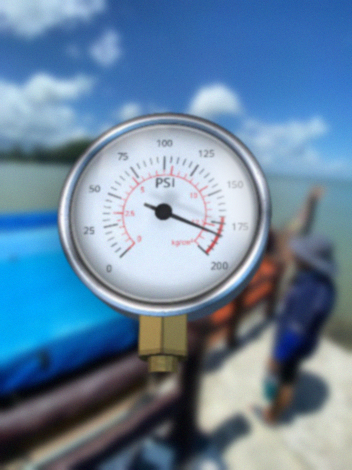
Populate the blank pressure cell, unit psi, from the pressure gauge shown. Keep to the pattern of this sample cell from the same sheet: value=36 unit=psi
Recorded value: value=185 unit=psi
